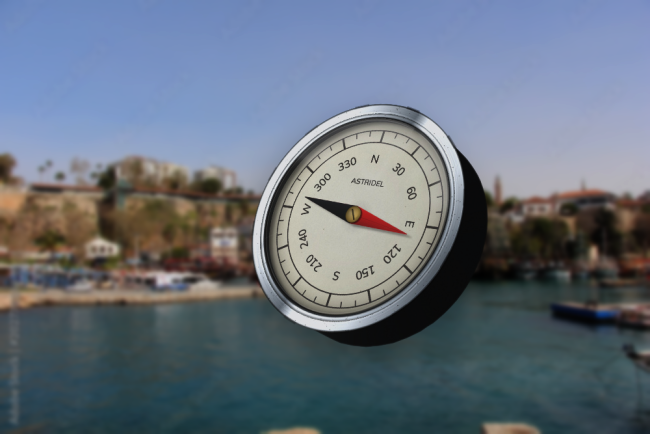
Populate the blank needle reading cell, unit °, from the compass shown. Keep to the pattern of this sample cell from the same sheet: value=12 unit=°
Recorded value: value=100 unit=°
